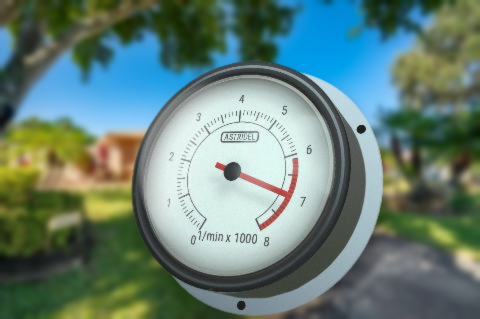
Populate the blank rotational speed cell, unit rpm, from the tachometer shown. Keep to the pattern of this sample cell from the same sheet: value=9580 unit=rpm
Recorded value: value=7000 unit=rpm
